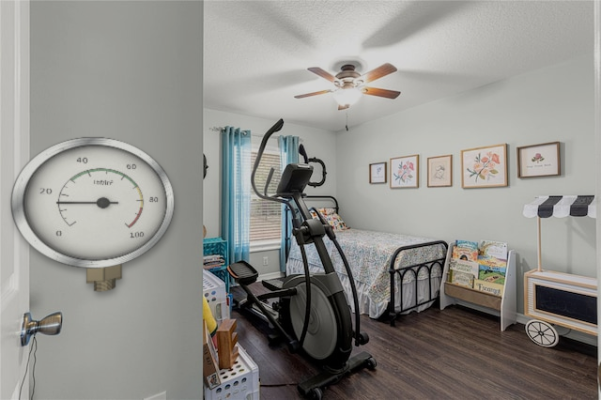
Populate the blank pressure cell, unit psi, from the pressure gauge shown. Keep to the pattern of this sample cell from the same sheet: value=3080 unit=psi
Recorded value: value=15 unit=psi
